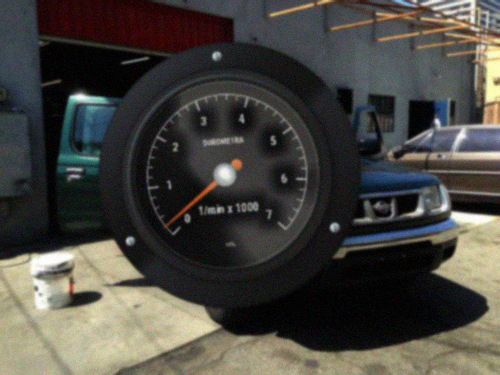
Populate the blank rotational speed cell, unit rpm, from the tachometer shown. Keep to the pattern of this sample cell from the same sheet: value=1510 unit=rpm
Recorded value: value=200 unit=rpm
